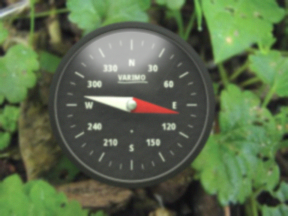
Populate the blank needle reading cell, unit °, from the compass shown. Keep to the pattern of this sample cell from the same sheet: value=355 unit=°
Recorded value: value=100 unit=°
